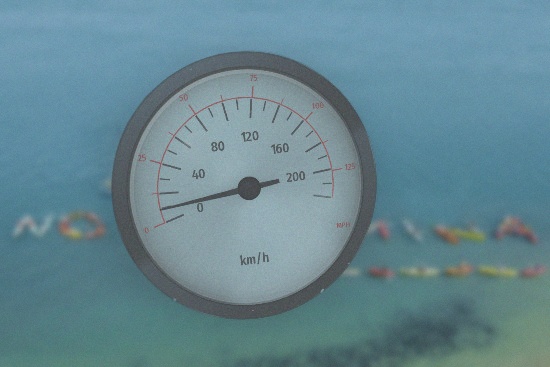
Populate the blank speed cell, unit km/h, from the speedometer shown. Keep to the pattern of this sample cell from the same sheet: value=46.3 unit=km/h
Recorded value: value=10 unit=km/h
